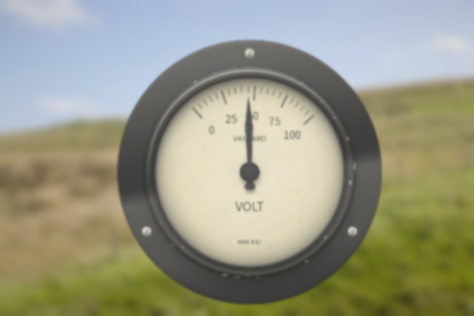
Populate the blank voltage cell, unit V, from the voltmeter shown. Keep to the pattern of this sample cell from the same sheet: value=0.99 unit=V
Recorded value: value=45 unit=V
